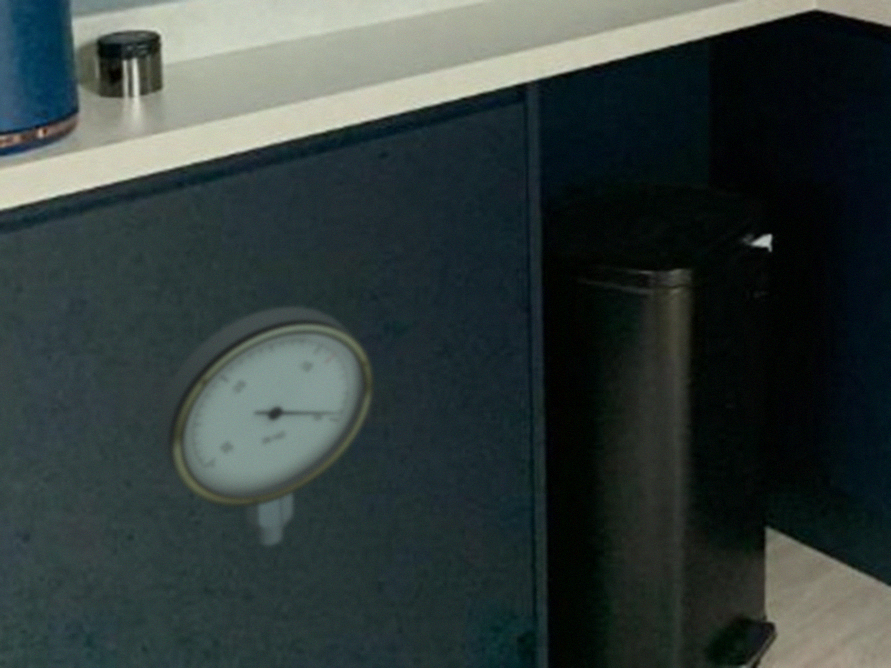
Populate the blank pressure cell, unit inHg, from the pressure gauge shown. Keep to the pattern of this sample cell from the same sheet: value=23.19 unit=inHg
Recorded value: value=-1 unit=inHg
